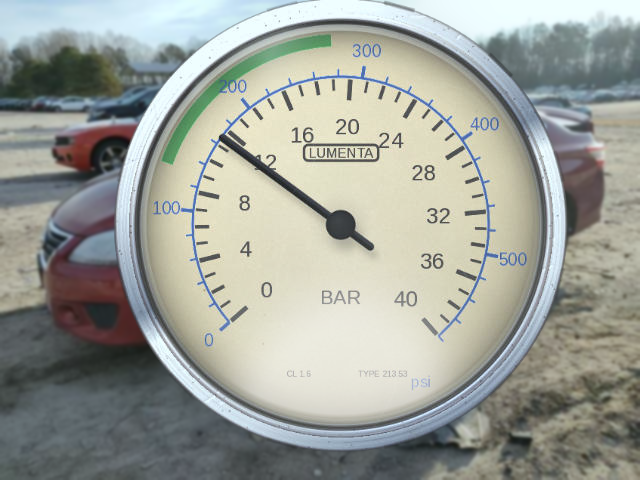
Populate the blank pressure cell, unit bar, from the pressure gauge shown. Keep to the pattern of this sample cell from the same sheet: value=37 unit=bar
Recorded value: value=11.5 unit=bar
